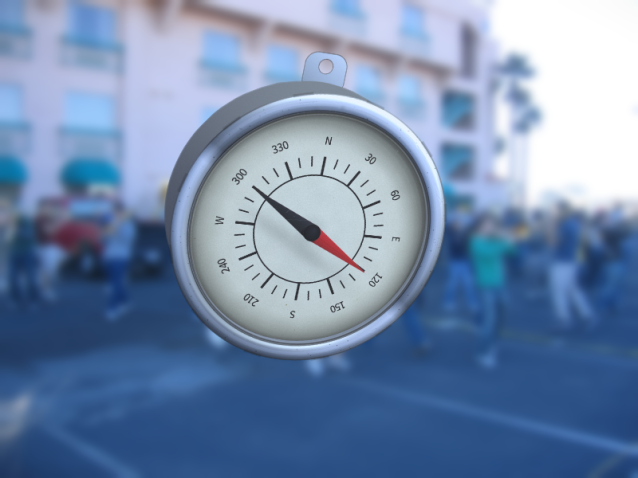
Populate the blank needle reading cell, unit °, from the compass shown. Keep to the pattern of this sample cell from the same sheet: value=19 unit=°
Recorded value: value=120 unit=°
